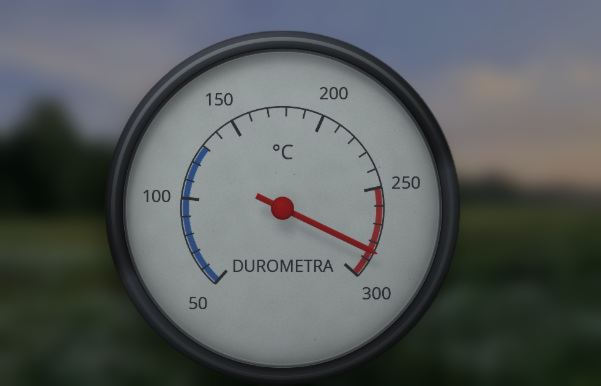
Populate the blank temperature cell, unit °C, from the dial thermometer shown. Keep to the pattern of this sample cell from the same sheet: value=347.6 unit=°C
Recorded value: value=285 unit=°C
